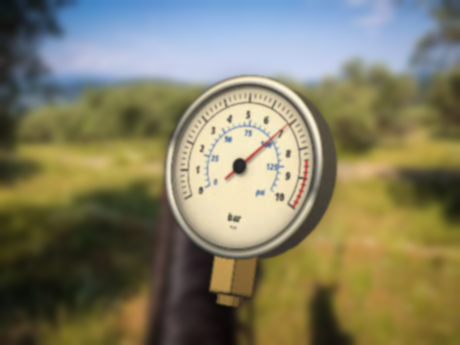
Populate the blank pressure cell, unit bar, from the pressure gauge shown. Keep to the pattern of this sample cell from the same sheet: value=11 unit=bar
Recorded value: value=7 unit=bar
